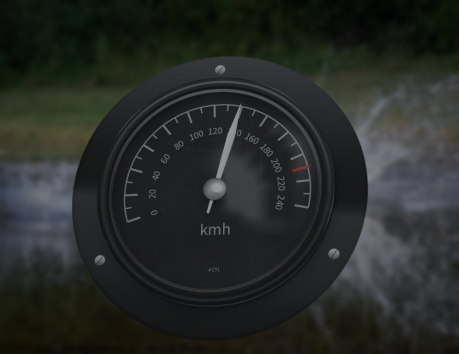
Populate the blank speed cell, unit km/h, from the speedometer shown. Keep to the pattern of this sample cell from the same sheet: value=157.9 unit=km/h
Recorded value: value=140 unit=km/h
